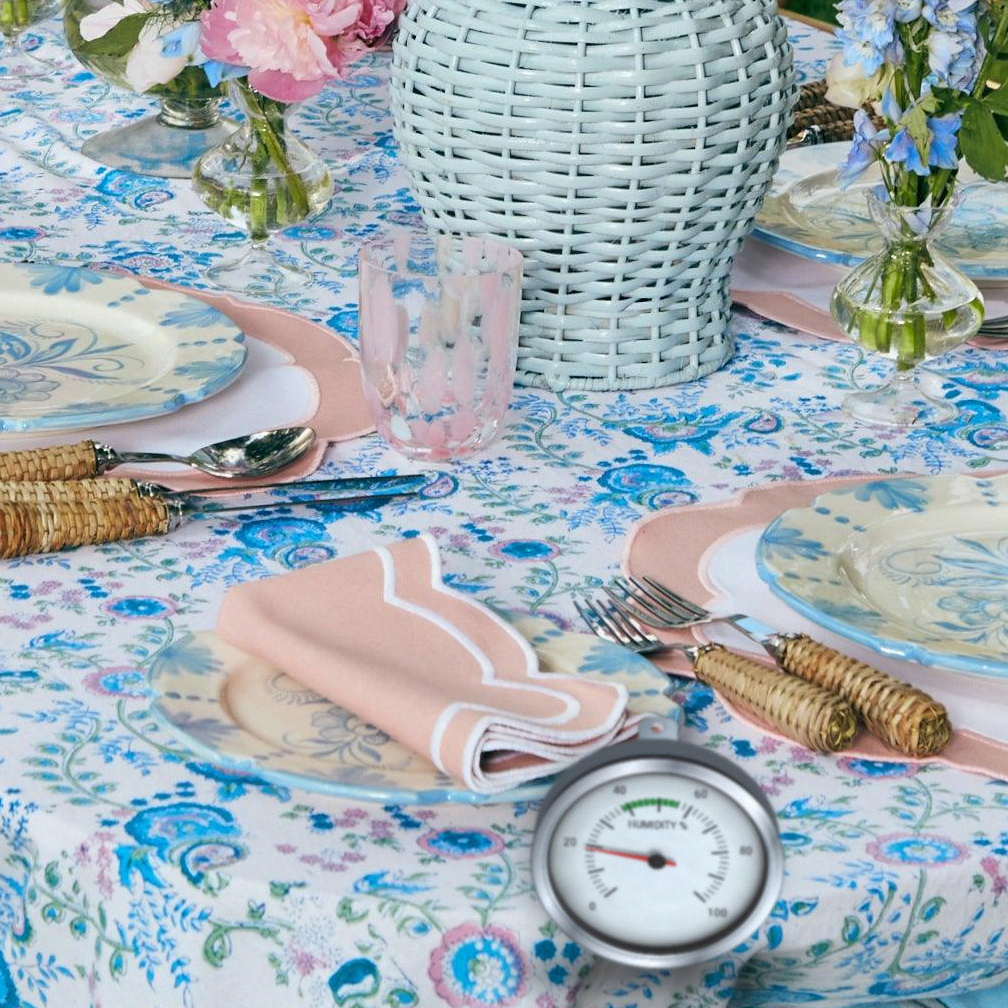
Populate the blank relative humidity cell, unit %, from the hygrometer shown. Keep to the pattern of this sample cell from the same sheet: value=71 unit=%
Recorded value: value=20 unit=%
